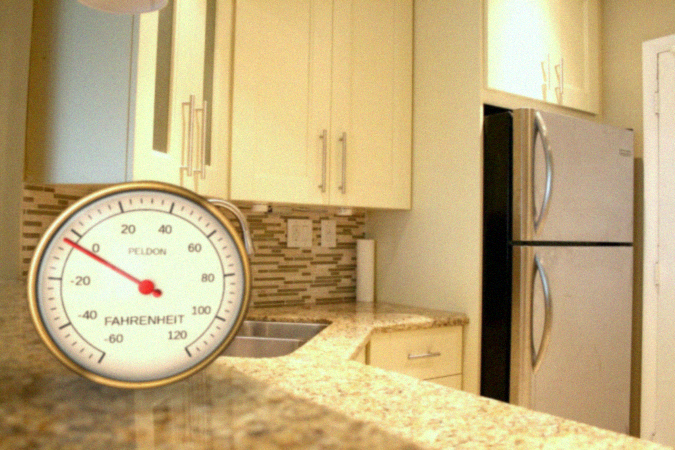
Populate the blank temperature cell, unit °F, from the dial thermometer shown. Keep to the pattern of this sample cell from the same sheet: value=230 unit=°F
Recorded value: value=-4 unit=°F
